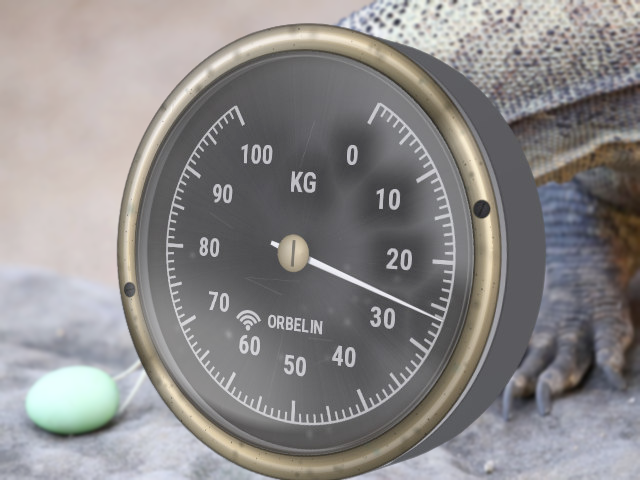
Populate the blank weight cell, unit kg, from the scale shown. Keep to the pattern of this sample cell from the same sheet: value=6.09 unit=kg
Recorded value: value=26 unit=kg
